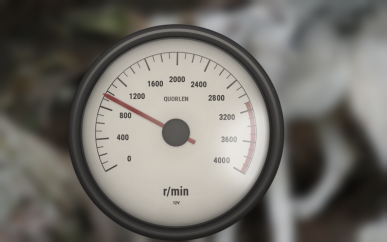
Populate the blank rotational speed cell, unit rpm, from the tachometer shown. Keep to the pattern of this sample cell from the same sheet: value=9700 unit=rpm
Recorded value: value=950 unit=rpm
